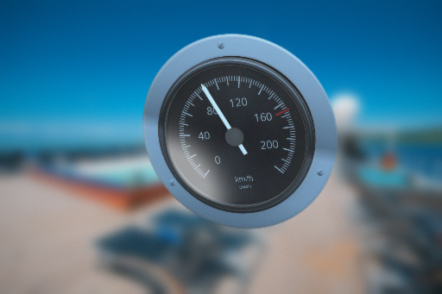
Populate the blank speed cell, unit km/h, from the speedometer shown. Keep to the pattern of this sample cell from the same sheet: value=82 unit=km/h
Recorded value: value=90 unit=km/h
